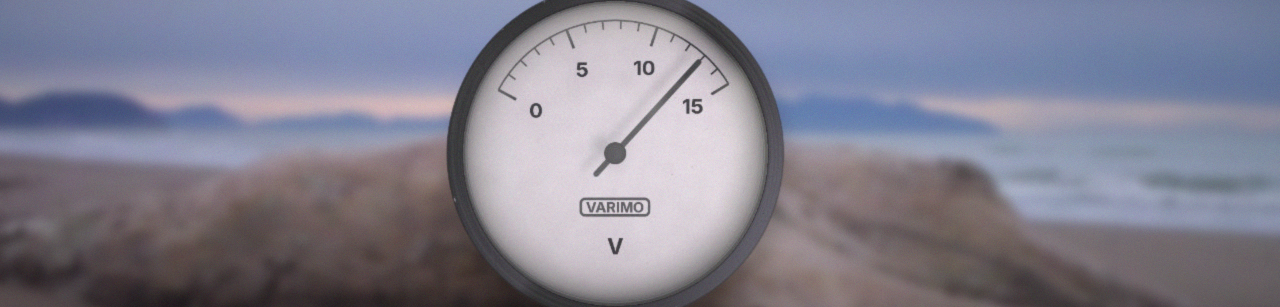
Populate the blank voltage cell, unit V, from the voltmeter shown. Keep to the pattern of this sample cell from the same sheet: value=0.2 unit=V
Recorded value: value=13 unit=V
